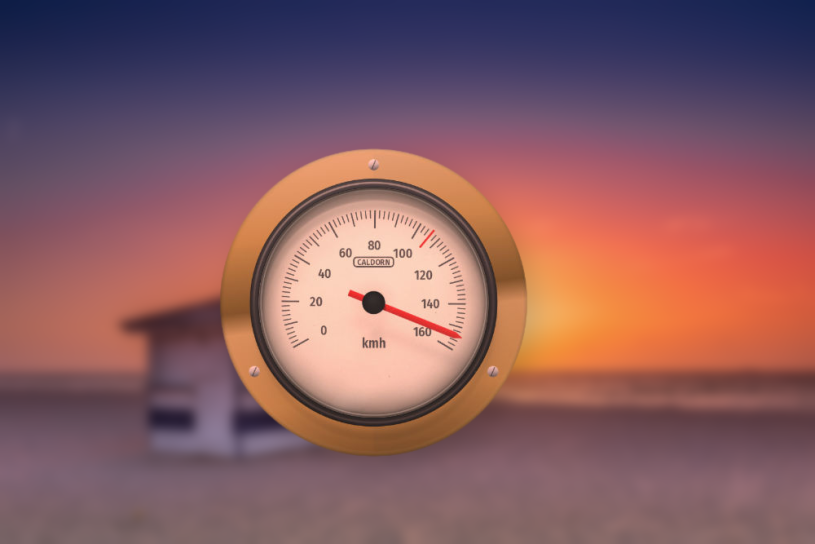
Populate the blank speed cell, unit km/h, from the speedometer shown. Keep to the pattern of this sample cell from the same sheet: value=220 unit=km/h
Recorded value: value=154 unit=km/h
